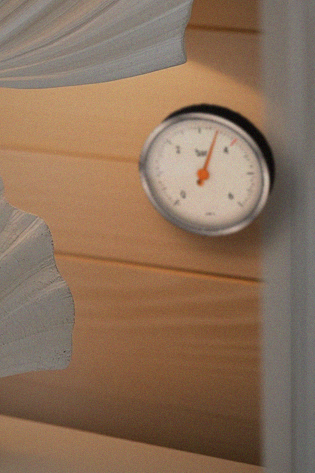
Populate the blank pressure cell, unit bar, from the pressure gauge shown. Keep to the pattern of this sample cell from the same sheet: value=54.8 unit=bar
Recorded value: value=3.5 unit=bar
